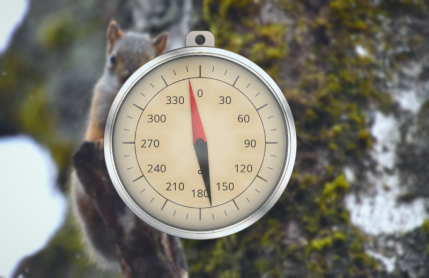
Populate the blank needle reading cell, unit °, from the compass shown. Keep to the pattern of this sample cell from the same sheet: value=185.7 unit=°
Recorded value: value=350 unit=°
